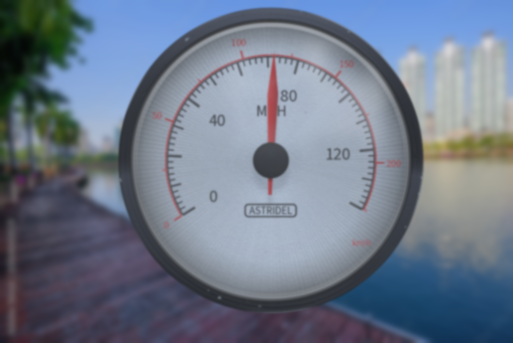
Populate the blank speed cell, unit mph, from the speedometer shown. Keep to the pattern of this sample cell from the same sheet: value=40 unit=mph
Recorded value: value=72 unit=mph
